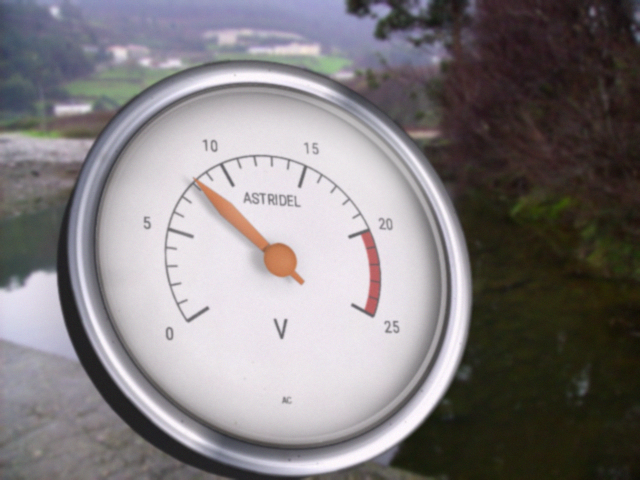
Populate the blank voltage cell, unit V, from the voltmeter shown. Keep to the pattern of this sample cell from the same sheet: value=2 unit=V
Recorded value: value=8 unit=V
